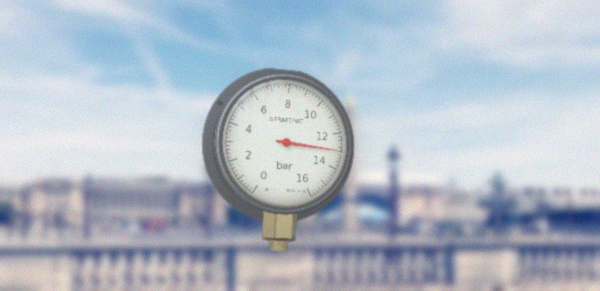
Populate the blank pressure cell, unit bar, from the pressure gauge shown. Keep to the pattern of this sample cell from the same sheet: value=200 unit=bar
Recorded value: value=13 unit=bar
